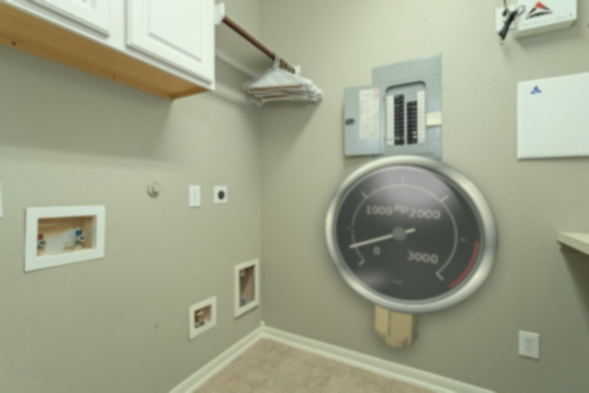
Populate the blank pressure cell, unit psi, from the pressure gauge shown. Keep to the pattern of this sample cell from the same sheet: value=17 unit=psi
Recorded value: value=250 unit=psi
